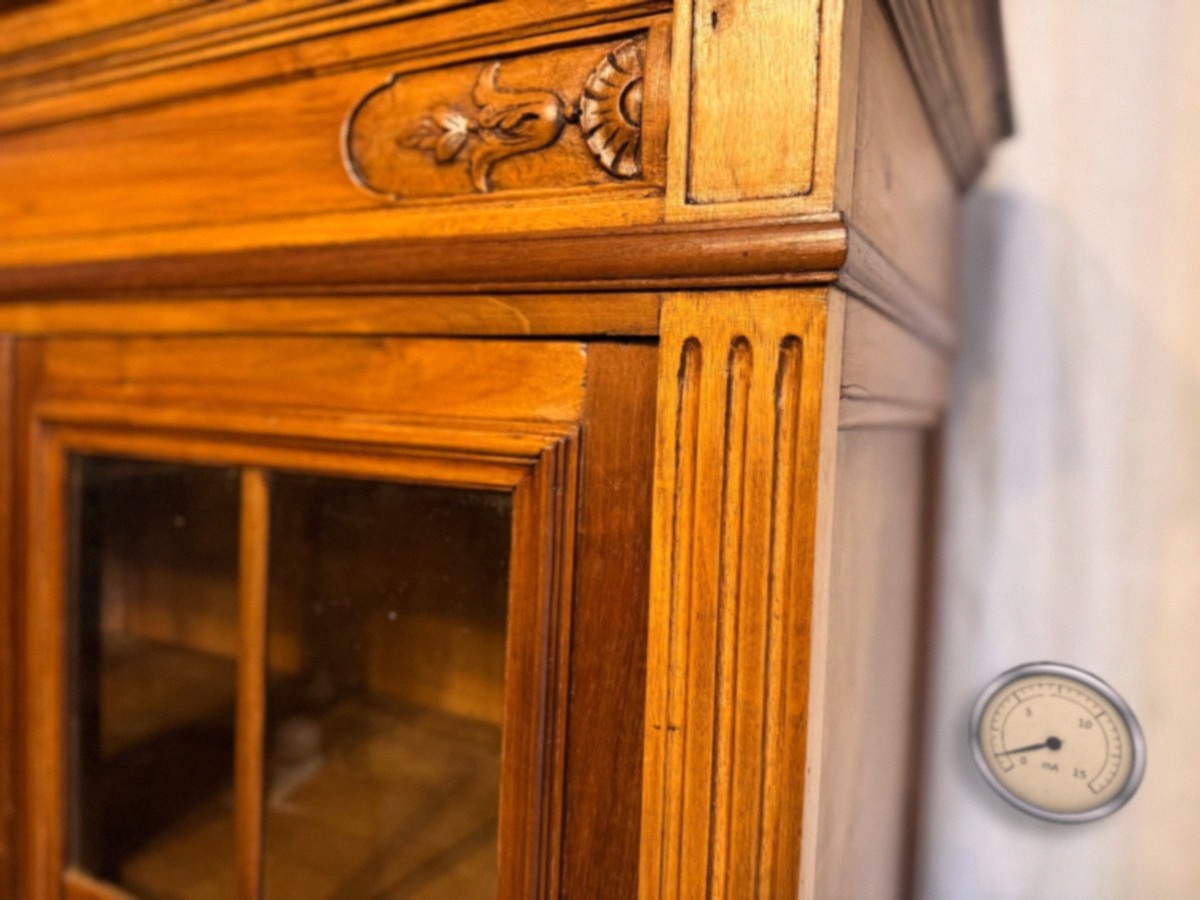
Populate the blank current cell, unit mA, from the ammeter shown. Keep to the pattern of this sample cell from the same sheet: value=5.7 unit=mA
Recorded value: value=1 unit=mA
